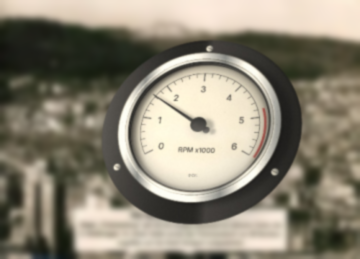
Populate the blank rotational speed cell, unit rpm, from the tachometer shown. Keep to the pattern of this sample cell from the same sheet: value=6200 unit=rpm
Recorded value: value=1600 unit=rpm
